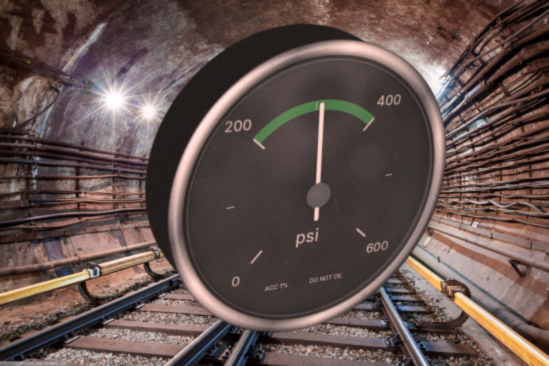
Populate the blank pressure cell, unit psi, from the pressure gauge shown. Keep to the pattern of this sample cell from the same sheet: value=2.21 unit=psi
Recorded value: value=300 unit=psi
